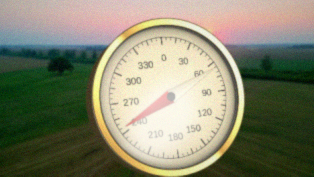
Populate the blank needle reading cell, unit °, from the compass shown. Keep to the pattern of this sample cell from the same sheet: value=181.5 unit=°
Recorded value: value=245 unit=°
